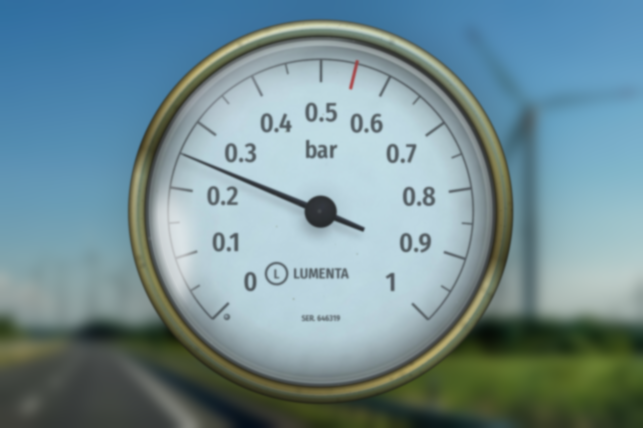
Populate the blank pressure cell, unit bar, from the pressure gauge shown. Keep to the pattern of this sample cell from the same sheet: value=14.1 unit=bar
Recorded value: value=0.25 unit=bar
